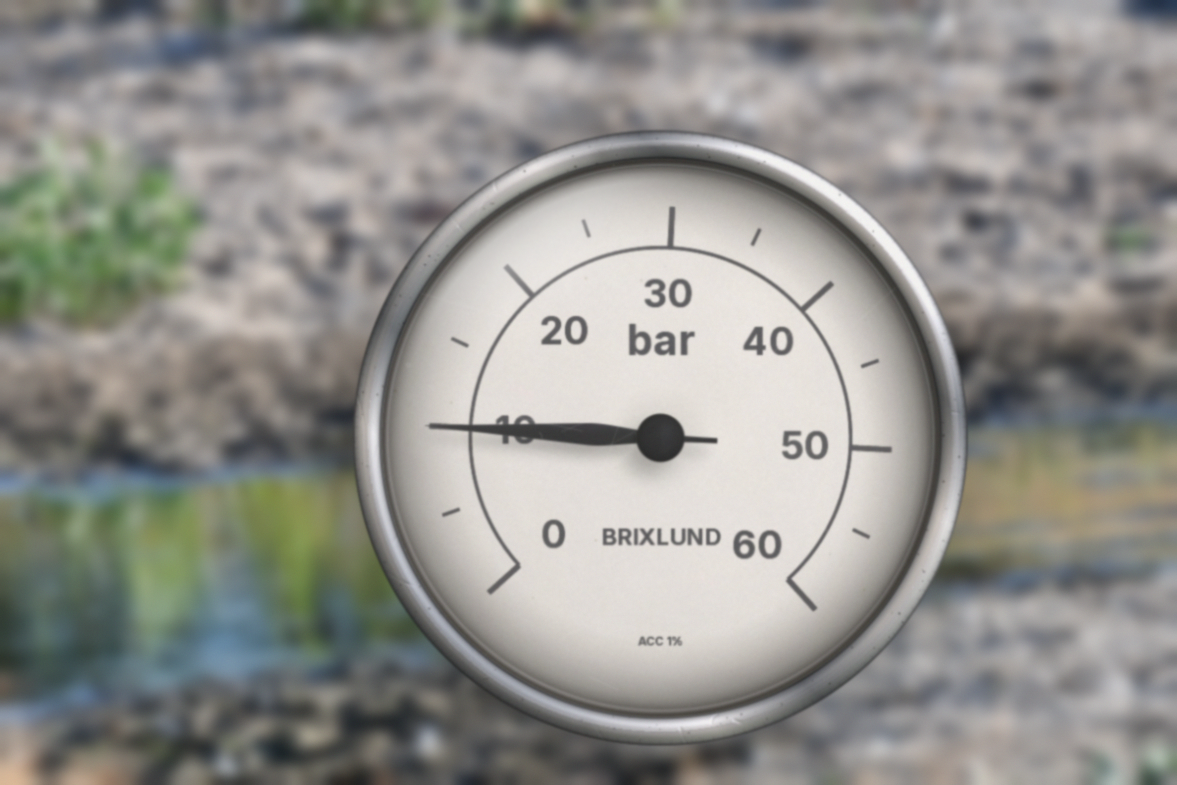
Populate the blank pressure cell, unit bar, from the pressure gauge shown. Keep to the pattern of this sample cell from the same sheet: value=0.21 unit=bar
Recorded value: value=10 unit=bar
